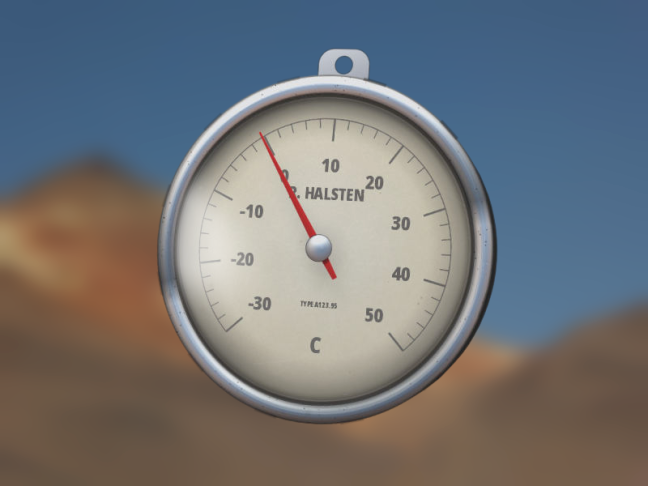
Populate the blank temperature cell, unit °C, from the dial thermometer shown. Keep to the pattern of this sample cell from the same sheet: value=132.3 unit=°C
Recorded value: value=0 unit=°C
